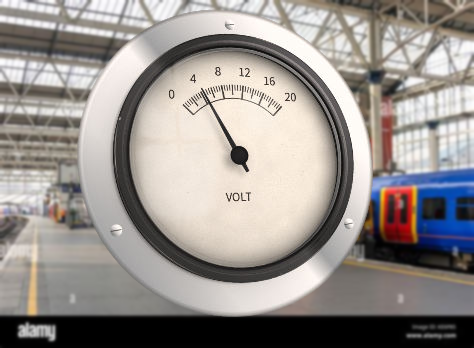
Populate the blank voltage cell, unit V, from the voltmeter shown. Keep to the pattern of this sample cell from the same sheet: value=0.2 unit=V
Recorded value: value=4 unit=V
